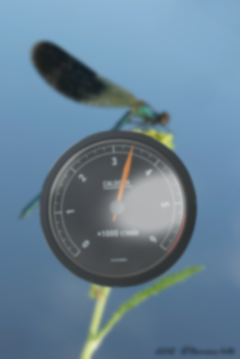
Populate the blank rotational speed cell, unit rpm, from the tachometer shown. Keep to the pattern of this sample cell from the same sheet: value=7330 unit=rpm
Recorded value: value=3400 unit=rpm
